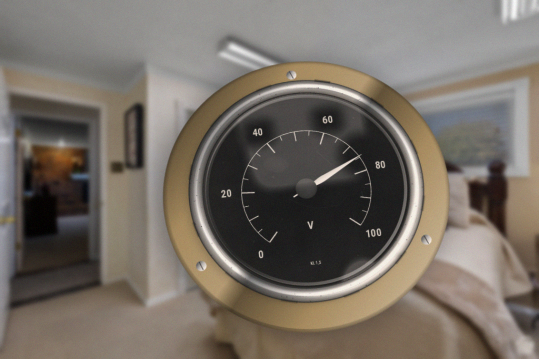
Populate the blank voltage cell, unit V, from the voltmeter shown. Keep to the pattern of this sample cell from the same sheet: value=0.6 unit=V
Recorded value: value=75 unit=V
